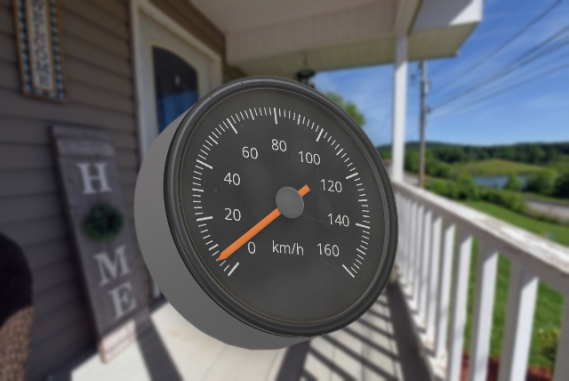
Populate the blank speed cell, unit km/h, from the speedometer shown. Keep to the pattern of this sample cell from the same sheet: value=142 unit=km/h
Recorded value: value=6 unit=km/h
